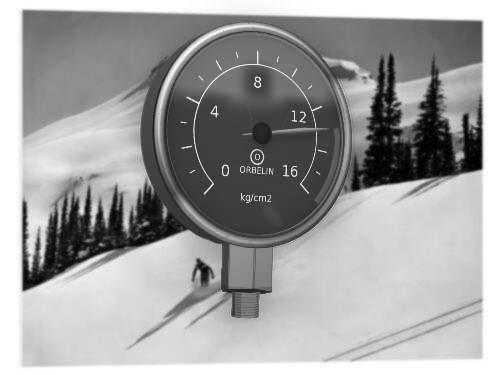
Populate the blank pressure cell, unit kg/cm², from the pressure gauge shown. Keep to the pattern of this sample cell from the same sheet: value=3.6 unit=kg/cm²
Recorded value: value=13 unit=kg/cm²
